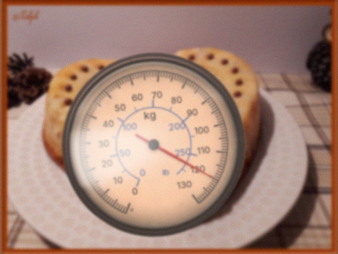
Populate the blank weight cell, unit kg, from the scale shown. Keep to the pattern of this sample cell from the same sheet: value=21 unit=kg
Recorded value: value=120 unit=kg
